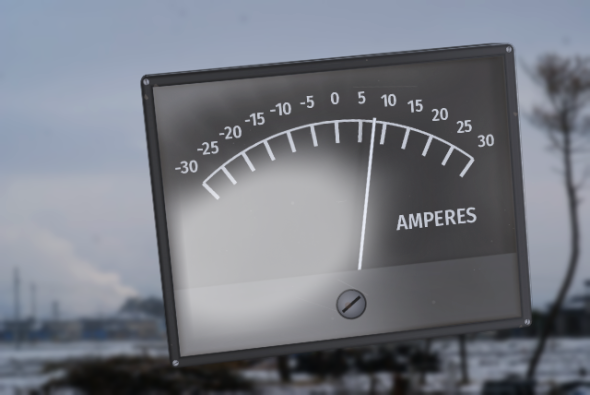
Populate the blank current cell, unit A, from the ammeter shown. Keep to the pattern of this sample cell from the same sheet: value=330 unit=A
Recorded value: value=7.5 unit=A
